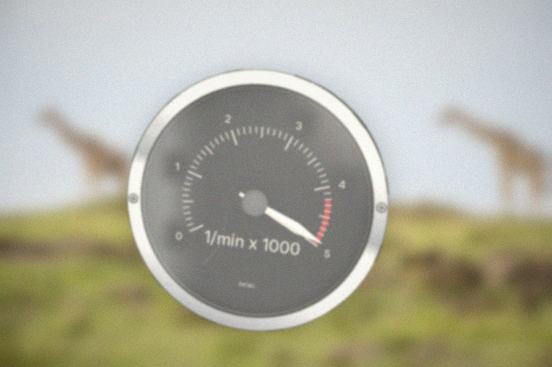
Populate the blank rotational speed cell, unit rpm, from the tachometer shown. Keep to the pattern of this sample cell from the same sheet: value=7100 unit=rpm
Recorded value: value=4900 unit=rpm
